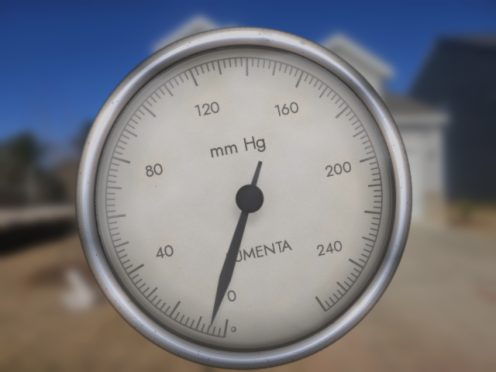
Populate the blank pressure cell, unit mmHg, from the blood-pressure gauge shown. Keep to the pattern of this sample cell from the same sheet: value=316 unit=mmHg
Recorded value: value=6 unit=mmHg
